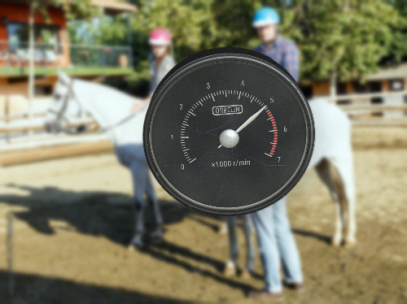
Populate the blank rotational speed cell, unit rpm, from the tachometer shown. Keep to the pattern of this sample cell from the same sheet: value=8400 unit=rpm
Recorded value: value=5000 unit=rpm
